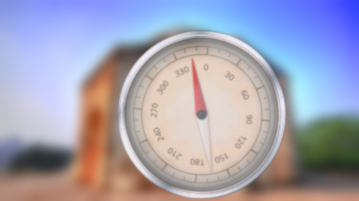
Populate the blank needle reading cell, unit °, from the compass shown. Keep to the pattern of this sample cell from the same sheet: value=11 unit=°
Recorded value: value=345 unit=°
